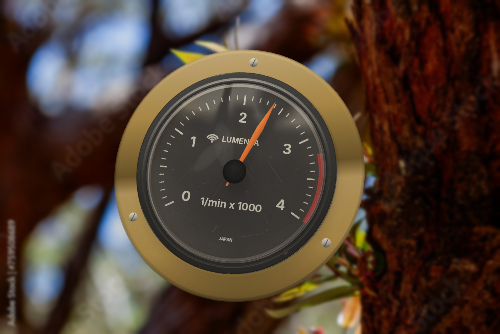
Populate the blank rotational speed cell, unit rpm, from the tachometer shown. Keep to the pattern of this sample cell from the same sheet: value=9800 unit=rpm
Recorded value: value=2400 unit=rpm
